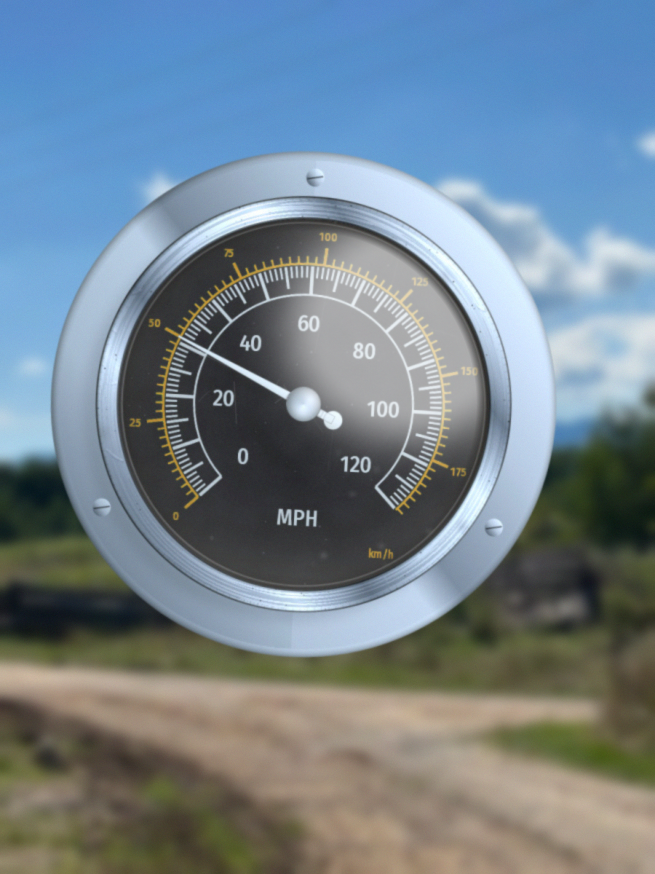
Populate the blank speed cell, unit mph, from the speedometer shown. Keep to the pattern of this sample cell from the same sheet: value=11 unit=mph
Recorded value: value=31 unit=mph
